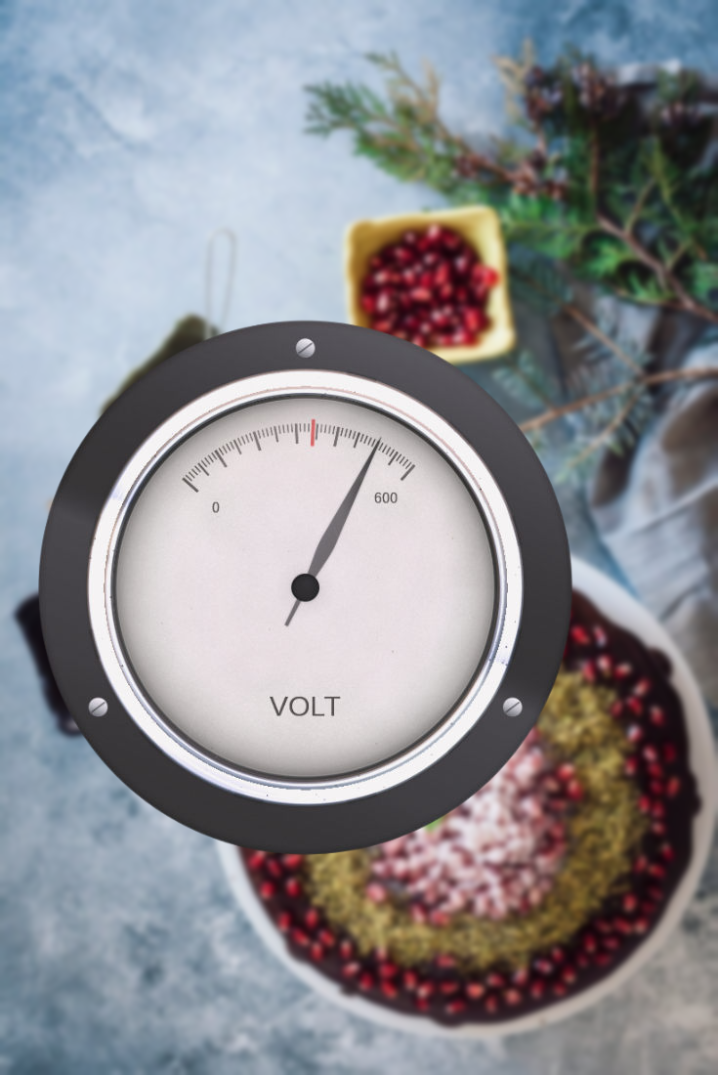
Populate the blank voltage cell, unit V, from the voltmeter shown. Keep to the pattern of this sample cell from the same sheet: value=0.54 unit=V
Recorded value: value=500 unit=V
